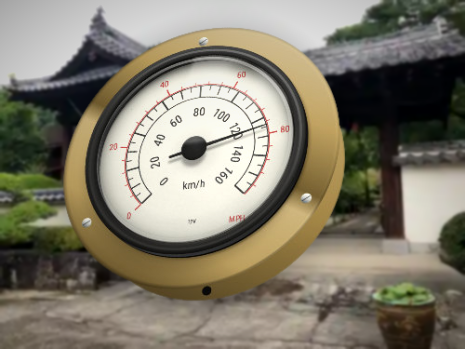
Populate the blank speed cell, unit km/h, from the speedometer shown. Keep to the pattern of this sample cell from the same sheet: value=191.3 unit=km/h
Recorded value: value=125 unit=km/h
